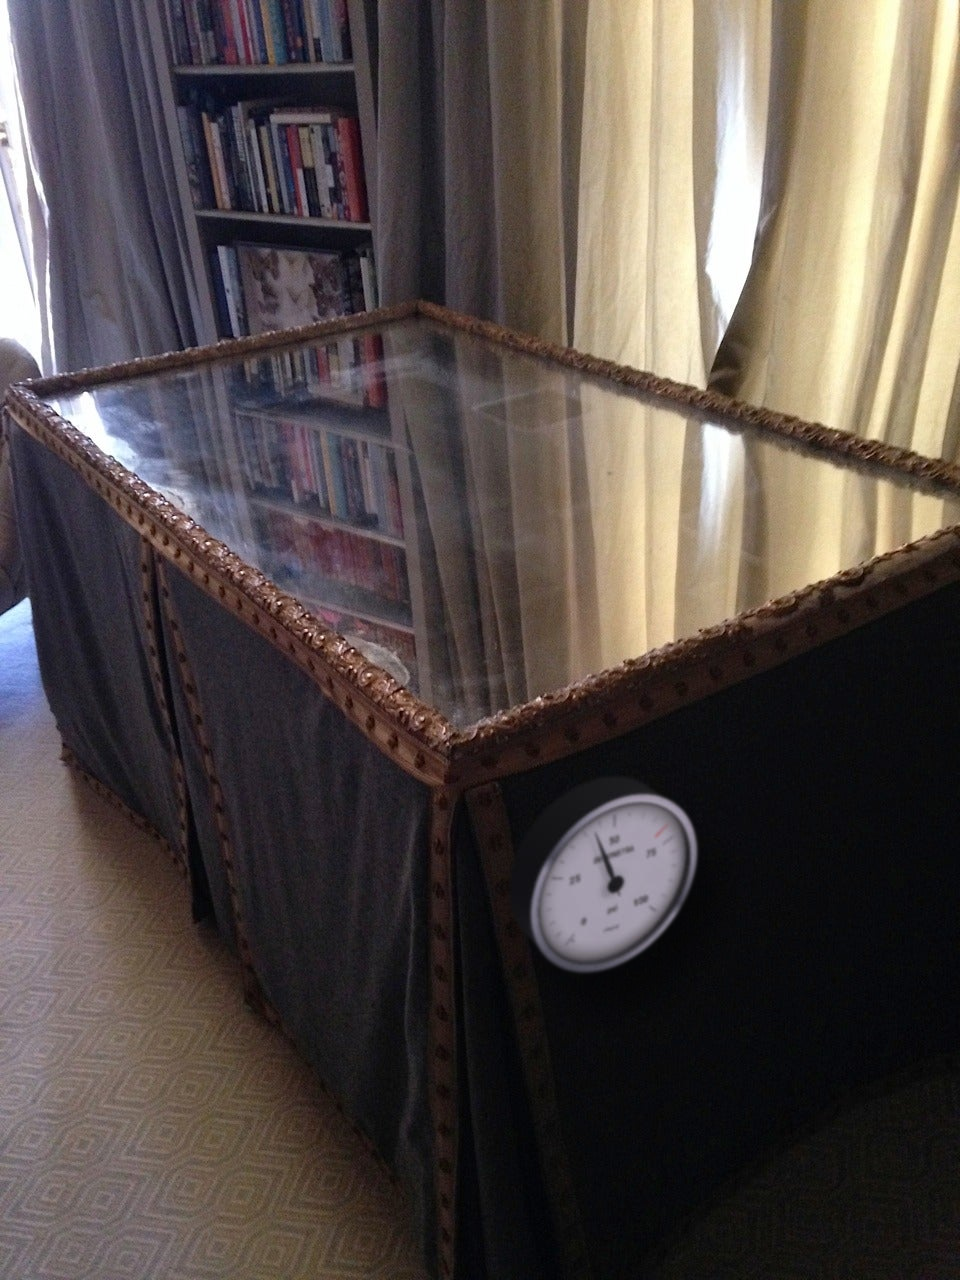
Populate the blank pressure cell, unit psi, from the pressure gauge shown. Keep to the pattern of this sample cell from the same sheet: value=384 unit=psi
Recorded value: value=42.5 unit=psi
